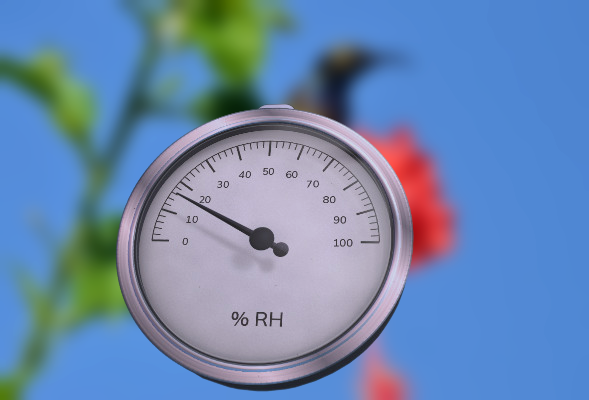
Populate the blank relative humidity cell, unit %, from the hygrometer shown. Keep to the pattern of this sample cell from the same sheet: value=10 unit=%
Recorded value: value=16 unit=%
